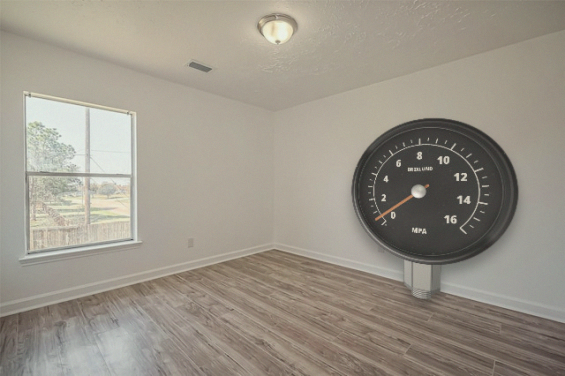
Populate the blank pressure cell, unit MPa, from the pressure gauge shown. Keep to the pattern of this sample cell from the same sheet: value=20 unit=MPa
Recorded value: value=0.5 unit=MPa
